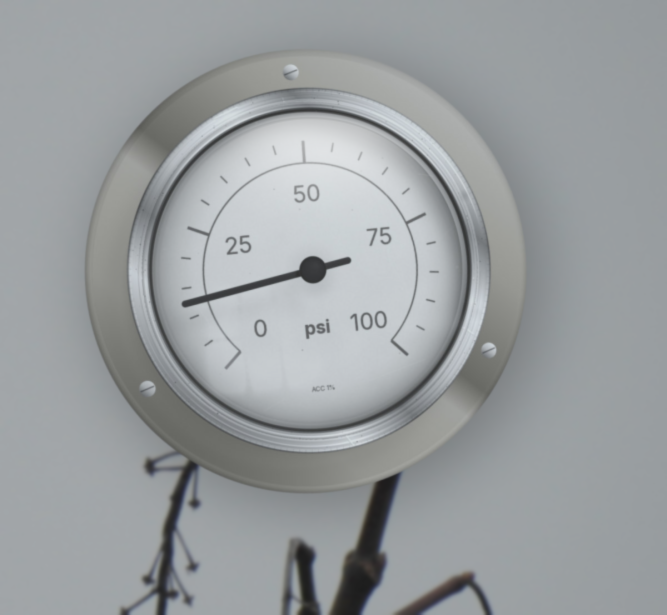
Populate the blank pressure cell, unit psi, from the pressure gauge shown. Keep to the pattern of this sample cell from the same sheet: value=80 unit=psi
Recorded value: value=12.5 unit=psi
